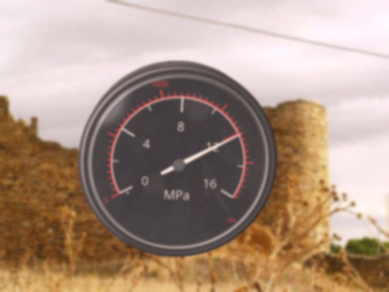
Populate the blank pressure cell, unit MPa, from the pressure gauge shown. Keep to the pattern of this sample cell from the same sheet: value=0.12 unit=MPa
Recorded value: value=12 unit=MPa
